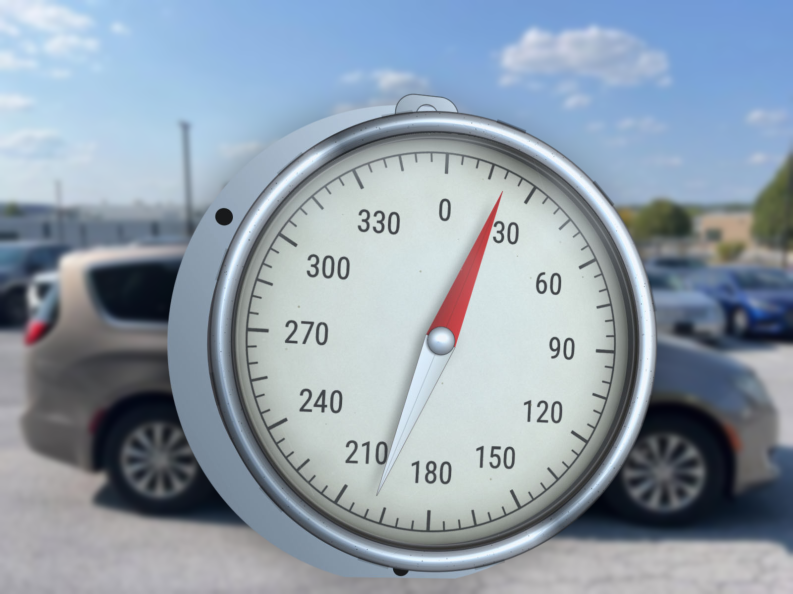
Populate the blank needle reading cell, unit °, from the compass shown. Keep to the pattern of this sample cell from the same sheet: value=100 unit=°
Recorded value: value=20 unit=°
